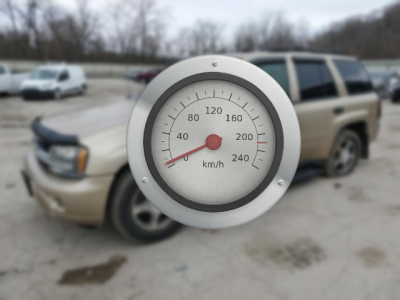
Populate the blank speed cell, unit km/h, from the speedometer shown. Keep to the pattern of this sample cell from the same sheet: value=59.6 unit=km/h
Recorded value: value=5 unit=km/h
